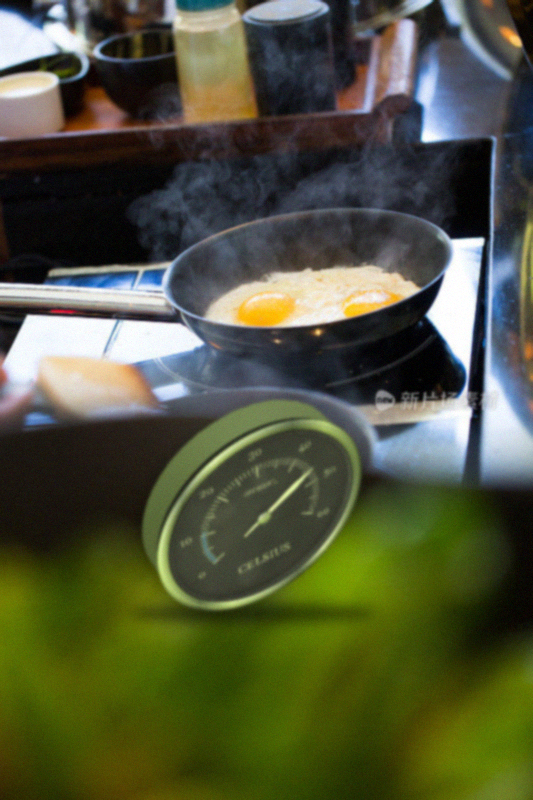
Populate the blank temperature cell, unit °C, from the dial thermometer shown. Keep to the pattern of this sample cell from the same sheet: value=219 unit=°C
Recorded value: value=45 unit=°C
